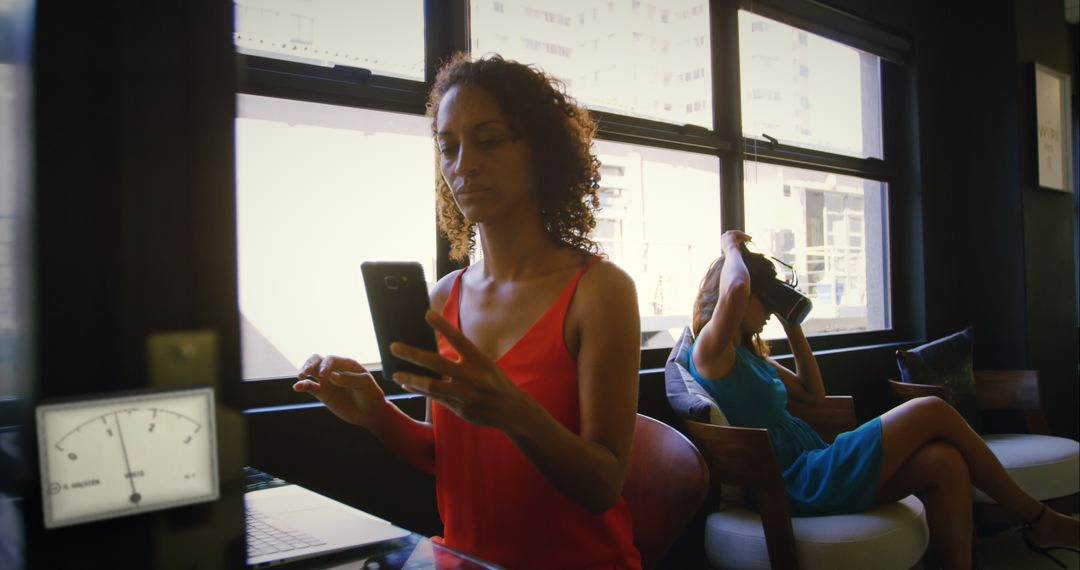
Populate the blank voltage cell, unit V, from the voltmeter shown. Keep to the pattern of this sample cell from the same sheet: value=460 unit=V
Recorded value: value=1.25 unit=V
